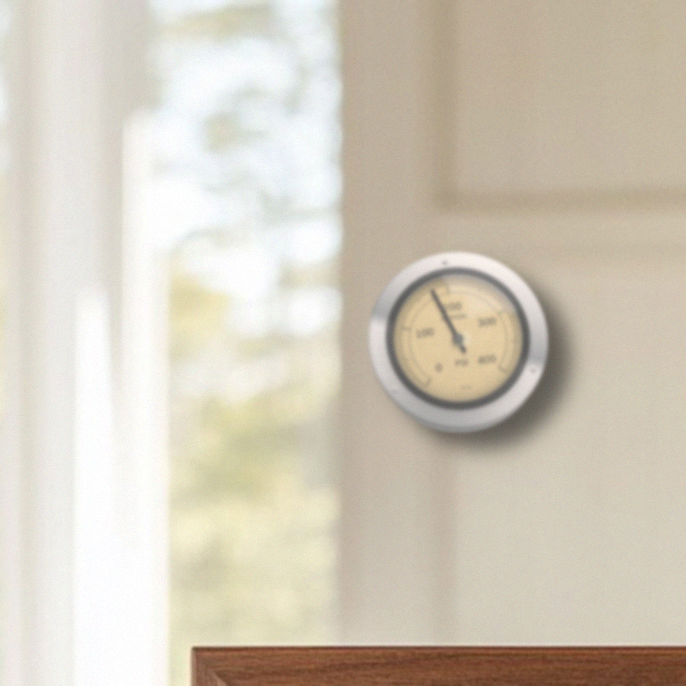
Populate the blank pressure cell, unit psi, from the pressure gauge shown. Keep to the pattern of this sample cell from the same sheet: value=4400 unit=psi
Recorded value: value=175 unit=psi
